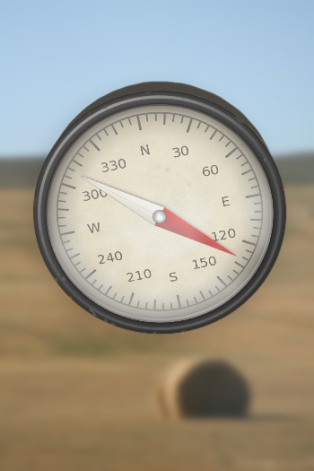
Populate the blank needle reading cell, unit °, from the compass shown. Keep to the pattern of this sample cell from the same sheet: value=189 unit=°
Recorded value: value=130 unit=°
